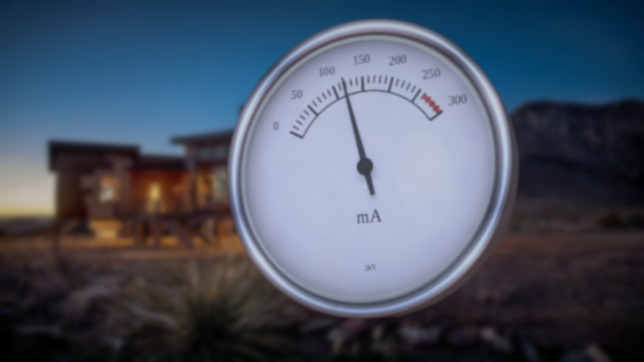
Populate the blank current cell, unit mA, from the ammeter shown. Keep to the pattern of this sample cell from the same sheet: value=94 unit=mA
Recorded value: value=120 unit=mA
